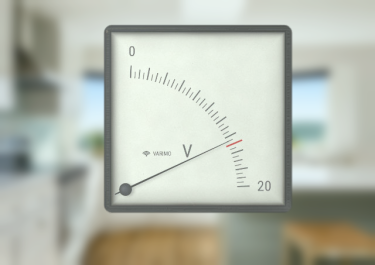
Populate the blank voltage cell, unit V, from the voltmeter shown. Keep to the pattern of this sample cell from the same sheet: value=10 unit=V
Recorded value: value=14.5 unit=V
